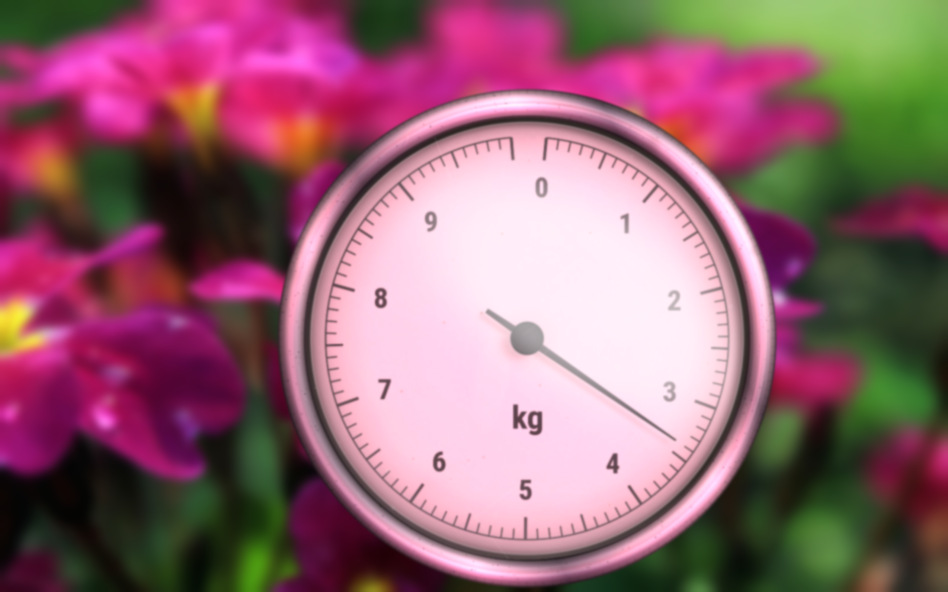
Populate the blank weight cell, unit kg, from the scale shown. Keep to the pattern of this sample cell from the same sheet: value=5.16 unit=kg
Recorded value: value=3.4 unit=kg
